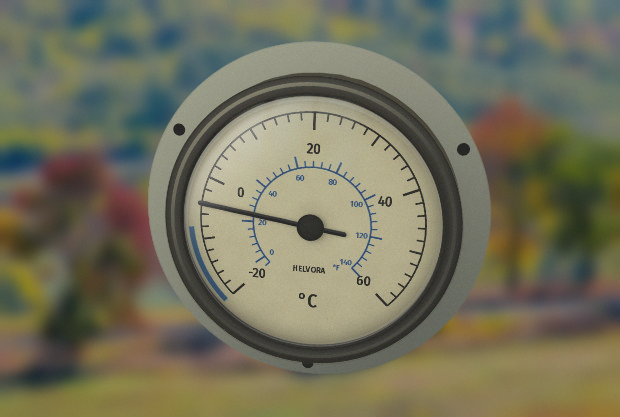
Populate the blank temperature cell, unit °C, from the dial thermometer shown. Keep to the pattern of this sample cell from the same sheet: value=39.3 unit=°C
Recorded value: value=-4 unit=°C
